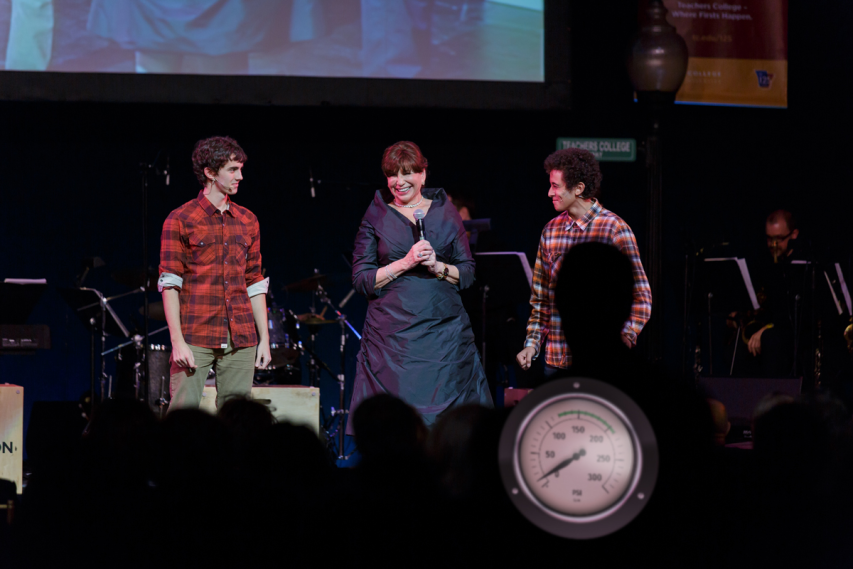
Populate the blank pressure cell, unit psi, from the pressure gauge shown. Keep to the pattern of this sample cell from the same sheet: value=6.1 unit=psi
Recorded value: value=10 unit=psi
